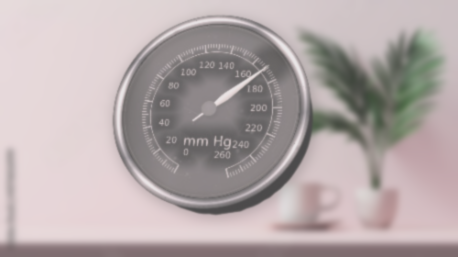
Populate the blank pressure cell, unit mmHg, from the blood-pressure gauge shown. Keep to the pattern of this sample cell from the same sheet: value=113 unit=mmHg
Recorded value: value=170 unit=mmHg
